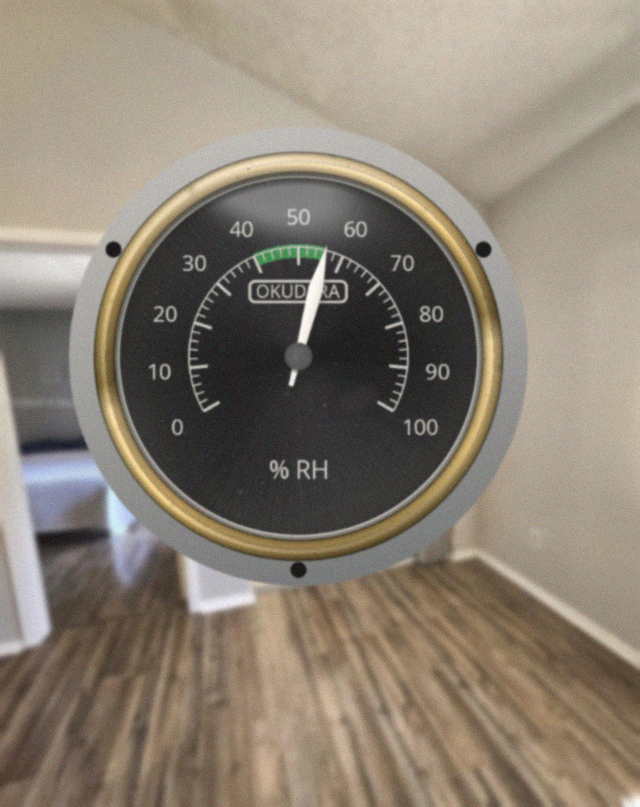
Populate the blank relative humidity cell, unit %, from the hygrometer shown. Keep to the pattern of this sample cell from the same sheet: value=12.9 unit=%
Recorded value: value=56 unit=%
